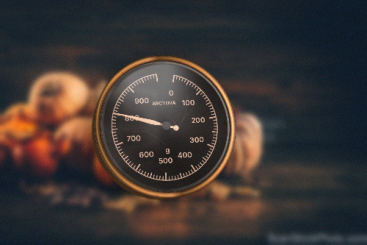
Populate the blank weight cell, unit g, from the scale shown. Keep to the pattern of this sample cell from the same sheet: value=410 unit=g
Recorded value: value=800 unit=g
